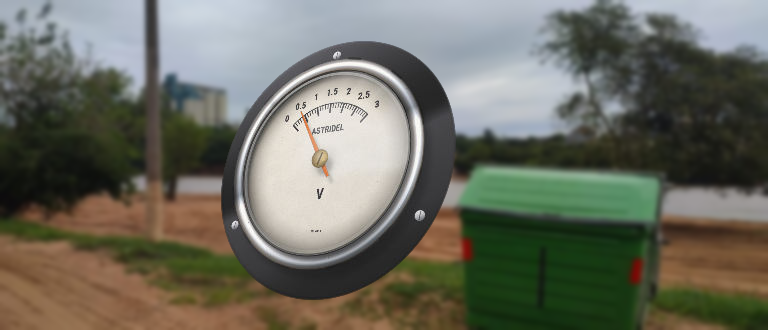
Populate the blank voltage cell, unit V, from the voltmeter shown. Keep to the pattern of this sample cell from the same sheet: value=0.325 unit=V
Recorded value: value=0.5 unit=V
